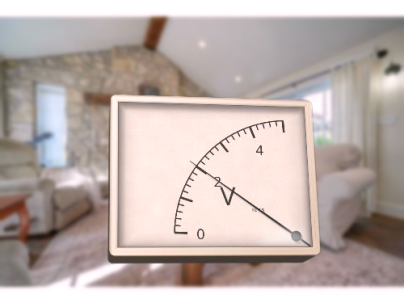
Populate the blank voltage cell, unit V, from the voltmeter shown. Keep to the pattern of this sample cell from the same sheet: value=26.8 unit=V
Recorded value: value=2 unit=V
